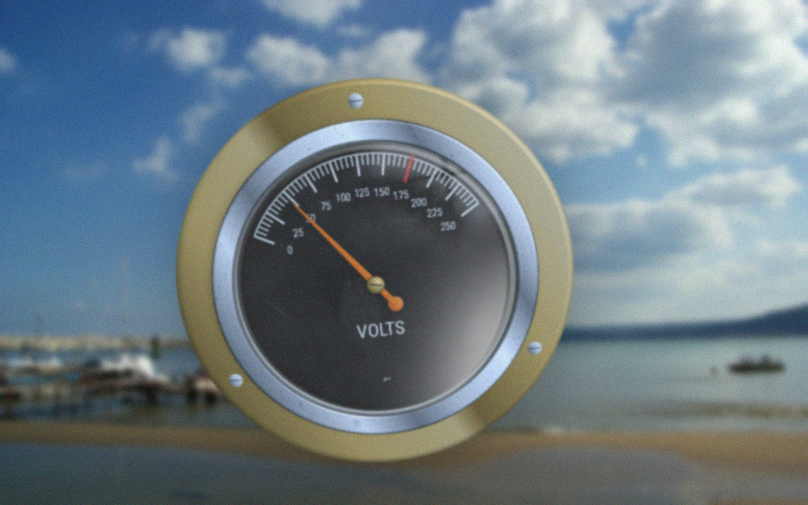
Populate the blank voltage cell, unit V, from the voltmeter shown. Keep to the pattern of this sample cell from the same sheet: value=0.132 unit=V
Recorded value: value=50 unit=V
